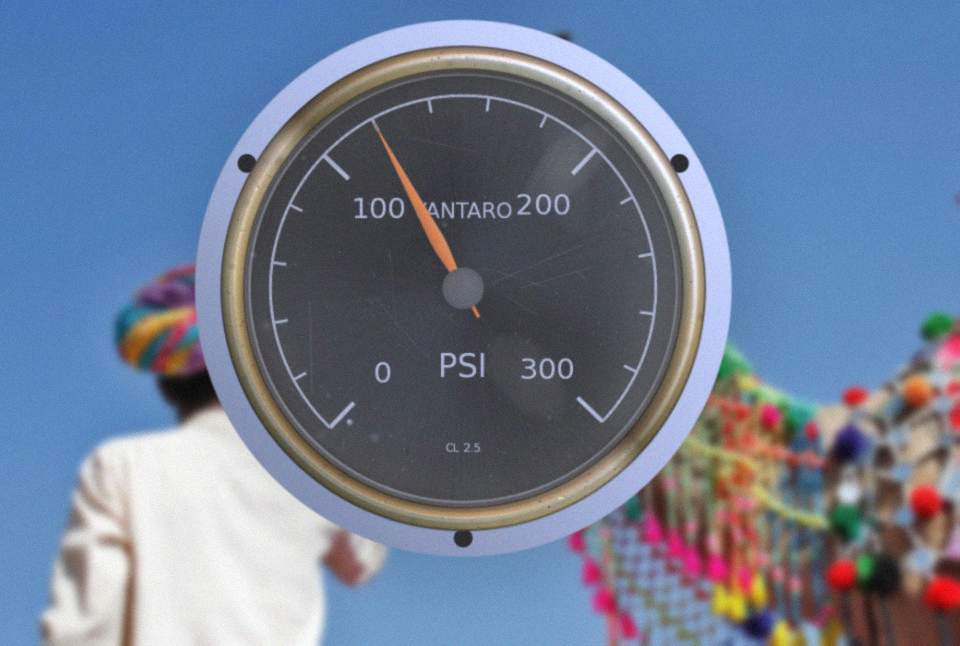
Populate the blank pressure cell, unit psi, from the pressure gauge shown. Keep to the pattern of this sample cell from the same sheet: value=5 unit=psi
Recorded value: value=120 unit=psi
